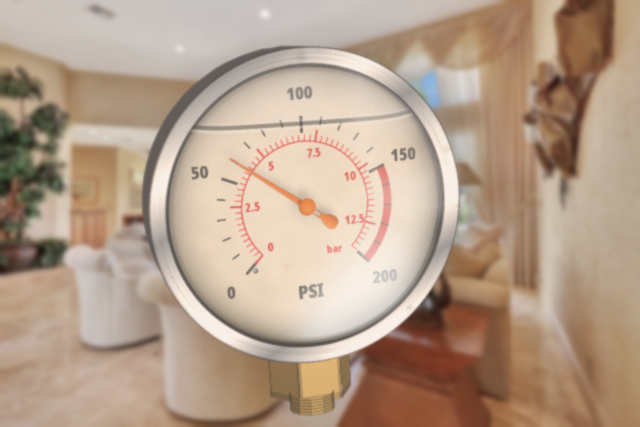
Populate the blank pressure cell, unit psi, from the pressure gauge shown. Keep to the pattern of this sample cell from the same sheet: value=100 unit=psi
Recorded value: value=60 unit=psi
